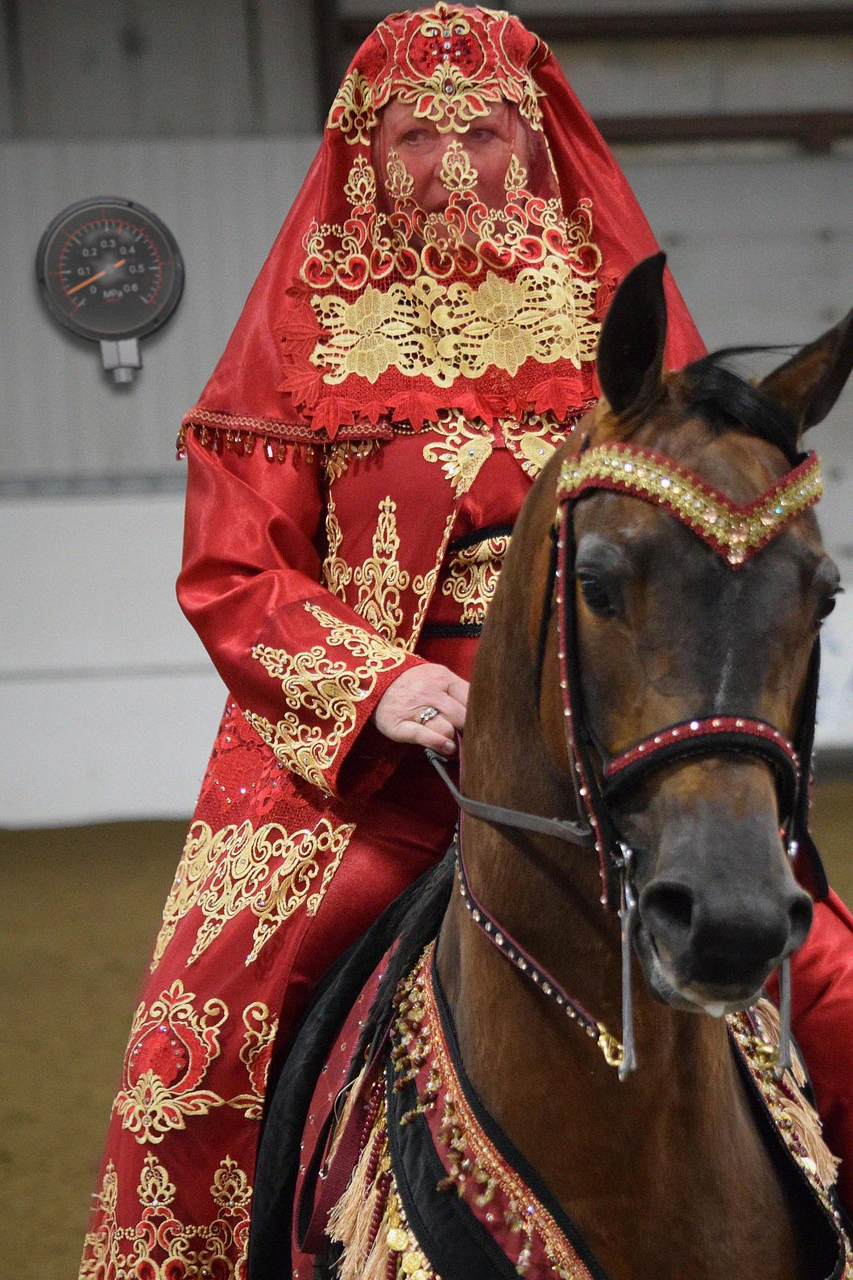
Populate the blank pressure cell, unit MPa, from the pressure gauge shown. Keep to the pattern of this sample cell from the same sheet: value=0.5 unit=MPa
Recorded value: value=0.04 unit=MPa
